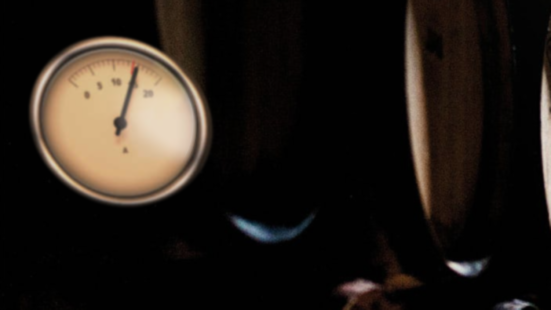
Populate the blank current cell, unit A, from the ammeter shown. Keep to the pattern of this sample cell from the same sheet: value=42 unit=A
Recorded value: value=15 unit=A
